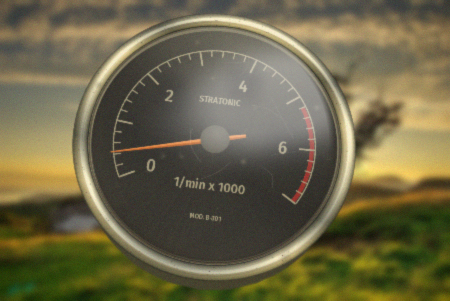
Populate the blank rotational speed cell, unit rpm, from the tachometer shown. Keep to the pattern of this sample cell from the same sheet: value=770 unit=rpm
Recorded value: value=400 unit=rpm
